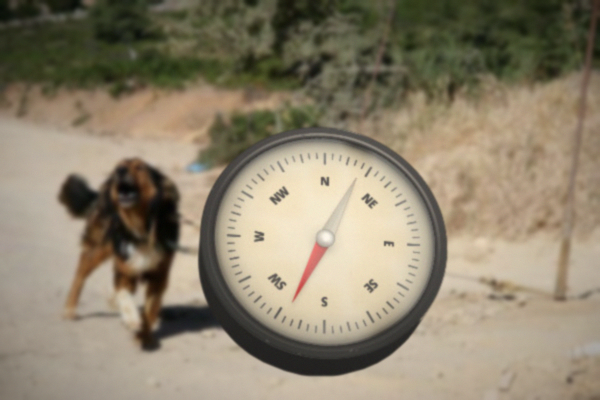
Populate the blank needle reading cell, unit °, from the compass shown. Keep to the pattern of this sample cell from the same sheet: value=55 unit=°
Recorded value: value=205 unit=°
